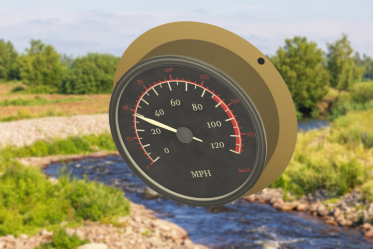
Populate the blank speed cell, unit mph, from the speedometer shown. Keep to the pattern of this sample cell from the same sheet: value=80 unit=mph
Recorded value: value=30 unit=mph
